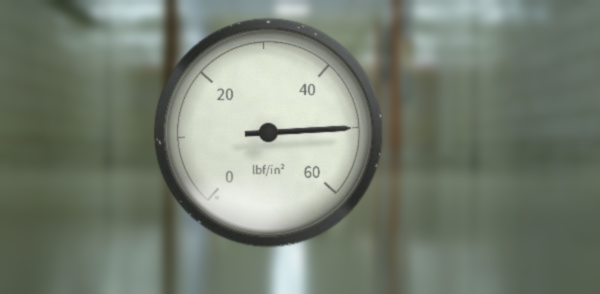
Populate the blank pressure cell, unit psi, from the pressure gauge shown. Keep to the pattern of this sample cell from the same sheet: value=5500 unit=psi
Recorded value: value=50 unit=psi
